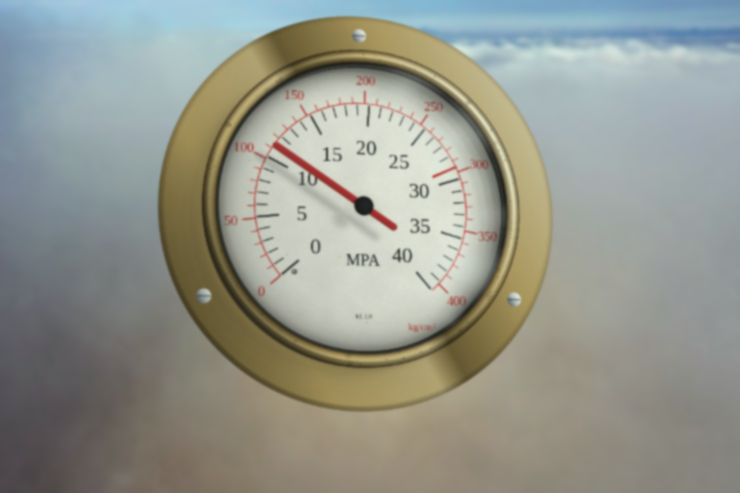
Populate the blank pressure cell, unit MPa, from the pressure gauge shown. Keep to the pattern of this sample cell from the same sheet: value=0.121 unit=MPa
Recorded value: value=11 unit=MPa
